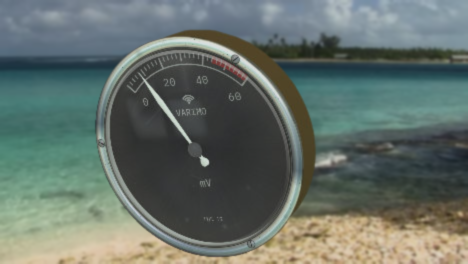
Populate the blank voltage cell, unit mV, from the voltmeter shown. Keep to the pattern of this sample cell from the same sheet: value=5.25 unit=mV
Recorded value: value=10 unit=mV
